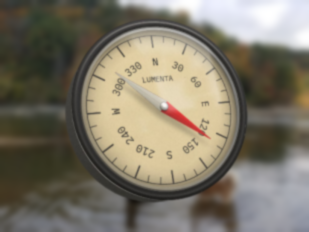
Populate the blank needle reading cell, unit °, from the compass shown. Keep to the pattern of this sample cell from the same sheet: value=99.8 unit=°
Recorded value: value=130 unit=°
